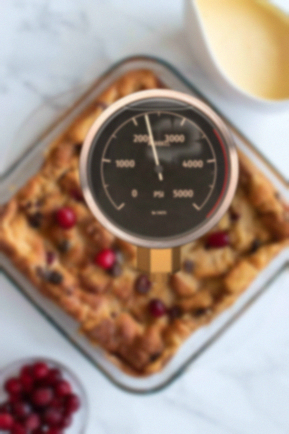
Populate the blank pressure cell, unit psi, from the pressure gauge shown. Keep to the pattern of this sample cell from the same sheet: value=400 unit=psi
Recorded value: value=2250 unit=psi
